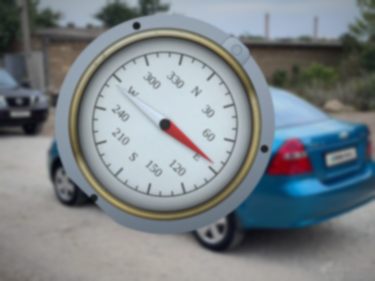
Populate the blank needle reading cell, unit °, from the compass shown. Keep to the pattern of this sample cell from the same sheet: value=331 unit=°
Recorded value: value=85 unit=°
